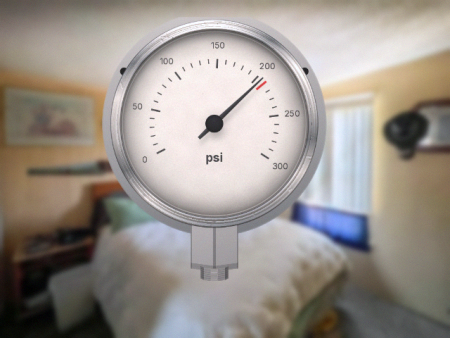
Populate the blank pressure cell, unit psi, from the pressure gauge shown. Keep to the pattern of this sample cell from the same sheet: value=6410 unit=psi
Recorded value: value=205 unit=psi
